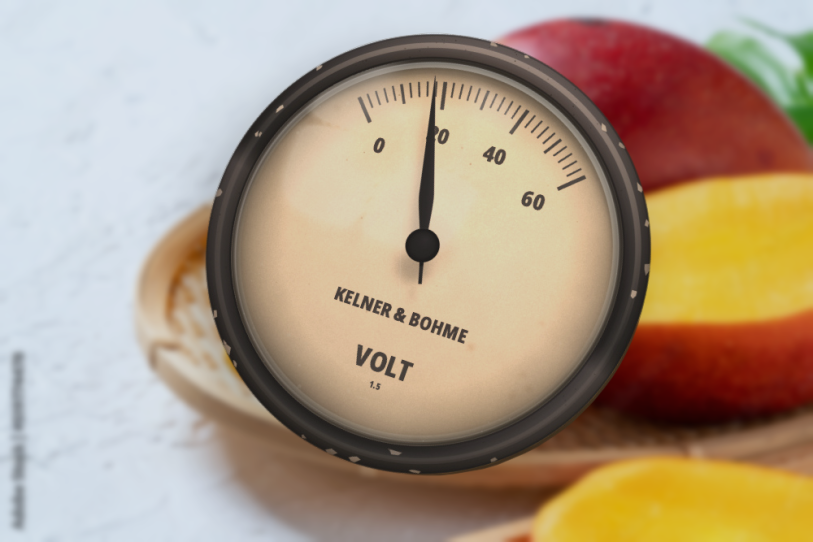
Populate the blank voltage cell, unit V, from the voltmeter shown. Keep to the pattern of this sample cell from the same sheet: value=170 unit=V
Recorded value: value=18 unit=V
